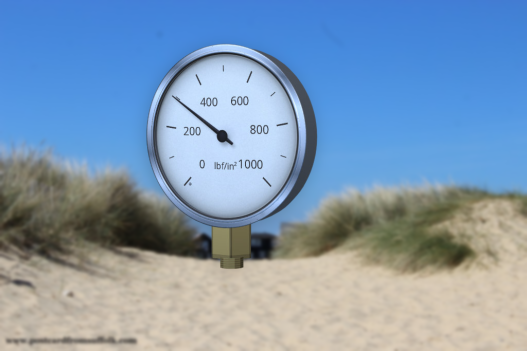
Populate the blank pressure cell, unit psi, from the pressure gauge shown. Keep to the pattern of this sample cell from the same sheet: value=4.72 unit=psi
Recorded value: value=300 unit=psi
